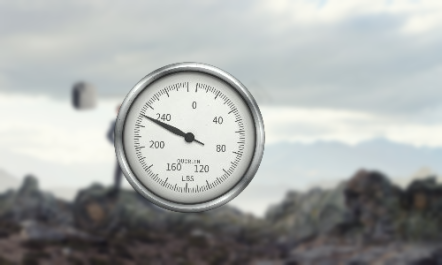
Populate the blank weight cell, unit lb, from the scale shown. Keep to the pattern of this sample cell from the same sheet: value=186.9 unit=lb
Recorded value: value=230 unit=lb
